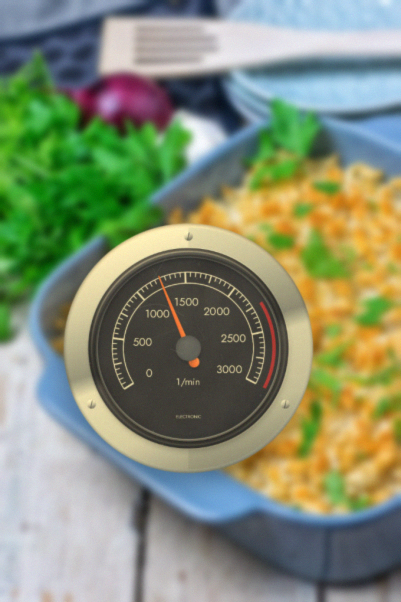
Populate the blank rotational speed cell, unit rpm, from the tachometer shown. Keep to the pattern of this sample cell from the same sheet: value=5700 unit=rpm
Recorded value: value=1250 unit=rpm
